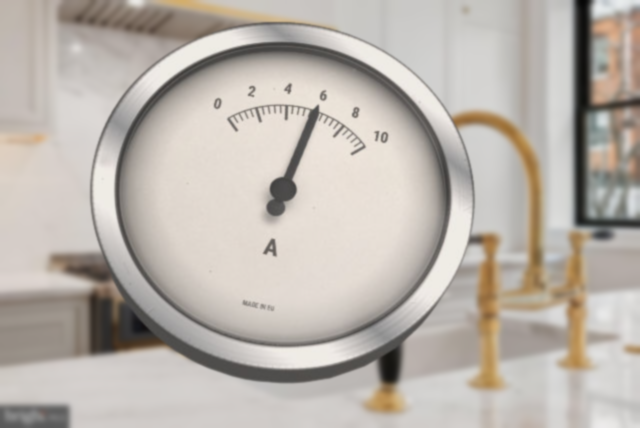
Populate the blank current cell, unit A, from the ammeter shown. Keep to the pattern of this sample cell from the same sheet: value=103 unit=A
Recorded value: value=6 unit=A
